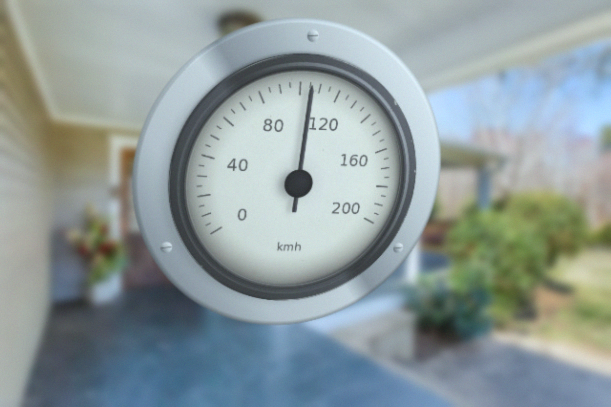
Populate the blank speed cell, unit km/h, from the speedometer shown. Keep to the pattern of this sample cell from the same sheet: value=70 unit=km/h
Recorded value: value=105 unit=km/h
